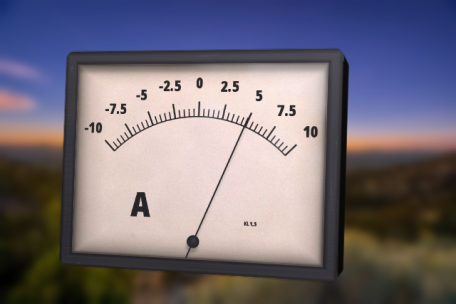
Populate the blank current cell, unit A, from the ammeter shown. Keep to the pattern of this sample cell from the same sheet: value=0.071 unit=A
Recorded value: value=5 unit=A
